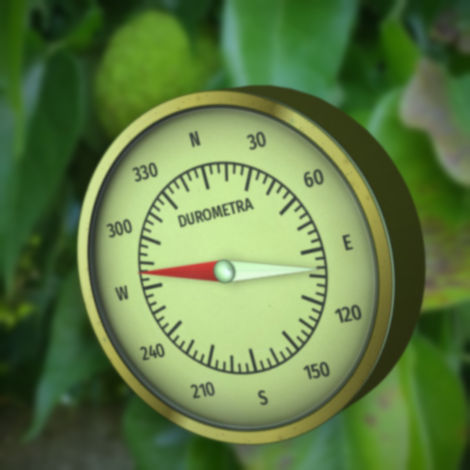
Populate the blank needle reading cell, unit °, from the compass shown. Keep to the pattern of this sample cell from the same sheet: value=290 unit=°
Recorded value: value=280 unit=°
